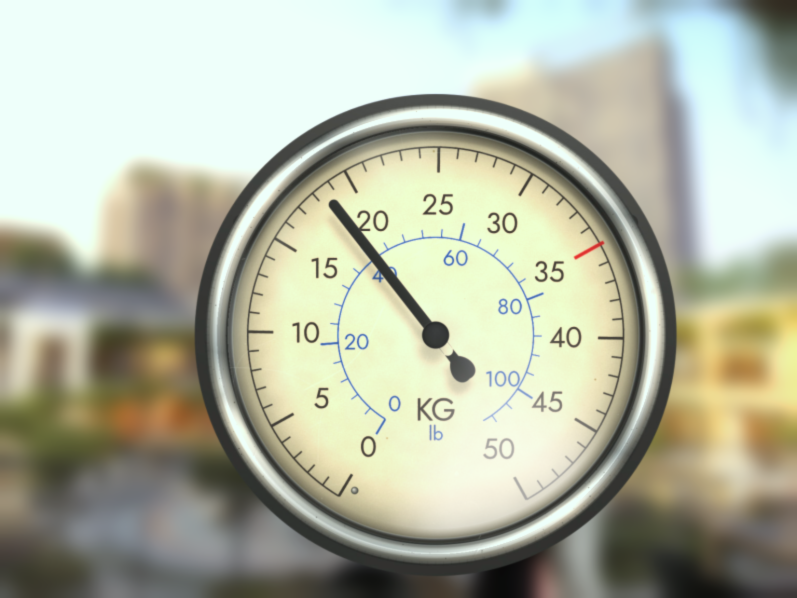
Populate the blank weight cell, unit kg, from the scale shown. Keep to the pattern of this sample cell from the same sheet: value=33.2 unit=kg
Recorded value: value=18.5 unit=kg
